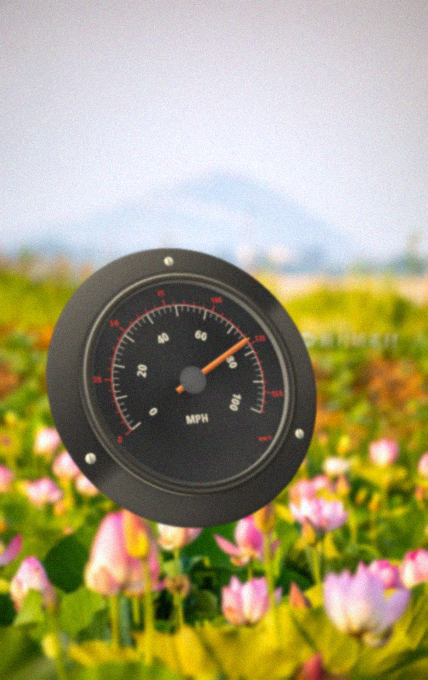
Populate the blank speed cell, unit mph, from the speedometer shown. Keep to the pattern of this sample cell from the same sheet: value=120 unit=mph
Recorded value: value=76 unit=mph
